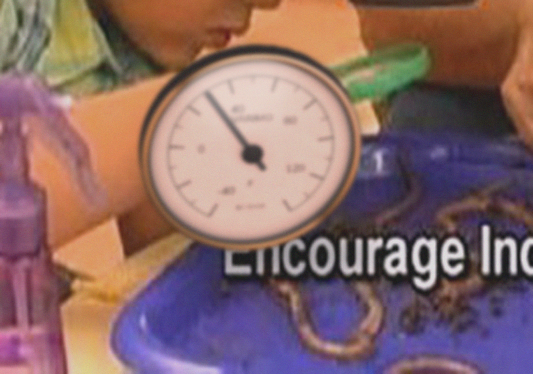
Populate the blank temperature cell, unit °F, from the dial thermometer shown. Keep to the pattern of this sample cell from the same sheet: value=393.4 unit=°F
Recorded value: value=30 unit=°F
